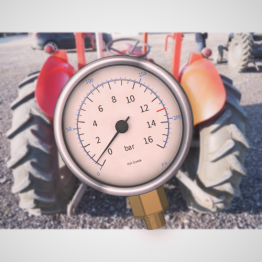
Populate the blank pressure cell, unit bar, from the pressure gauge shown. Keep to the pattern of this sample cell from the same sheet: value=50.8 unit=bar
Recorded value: value=0.5 unit=bar
